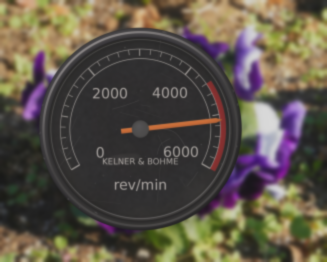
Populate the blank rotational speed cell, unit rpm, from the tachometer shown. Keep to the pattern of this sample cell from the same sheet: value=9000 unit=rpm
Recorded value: value=5100 unit=rpm
